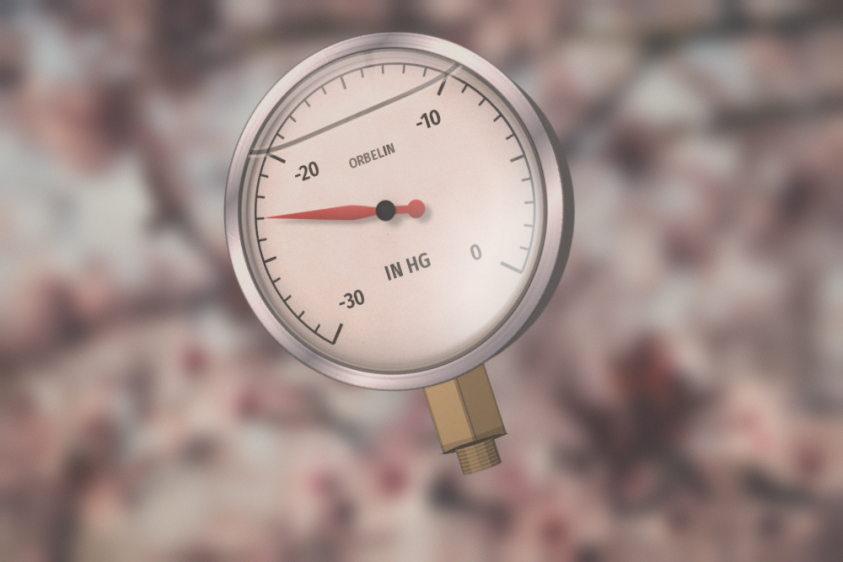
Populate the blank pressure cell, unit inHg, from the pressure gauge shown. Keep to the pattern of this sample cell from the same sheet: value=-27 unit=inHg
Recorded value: value=-23 unit=inHg
